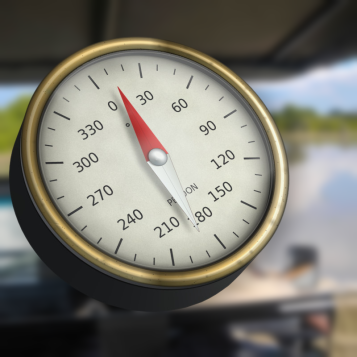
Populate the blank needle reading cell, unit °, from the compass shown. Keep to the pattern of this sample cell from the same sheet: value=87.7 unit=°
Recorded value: value=10 unit=°
